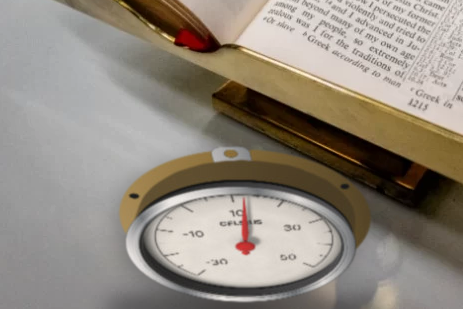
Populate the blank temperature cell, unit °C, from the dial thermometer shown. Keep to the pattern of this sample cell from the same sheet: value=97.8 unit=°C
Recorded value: value=12.5 unit=°C
